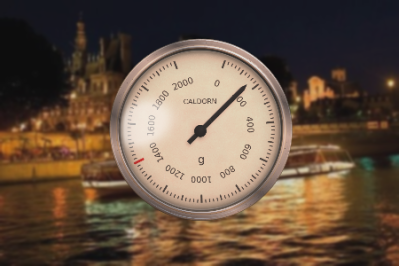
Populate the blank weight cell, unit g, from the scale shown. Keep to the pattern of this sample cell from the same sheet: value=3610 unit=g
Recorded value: value=160 unit=g
